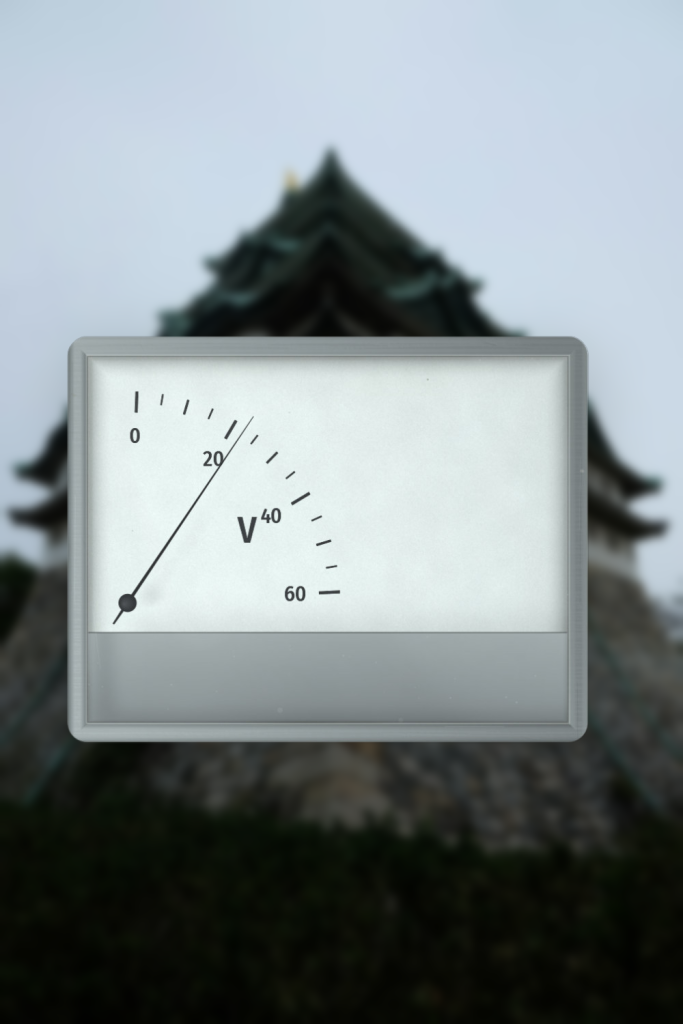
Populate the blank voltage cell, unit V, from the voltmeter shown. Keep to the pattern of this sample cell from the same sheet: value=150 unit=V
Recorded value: value=22.5 unit=V
